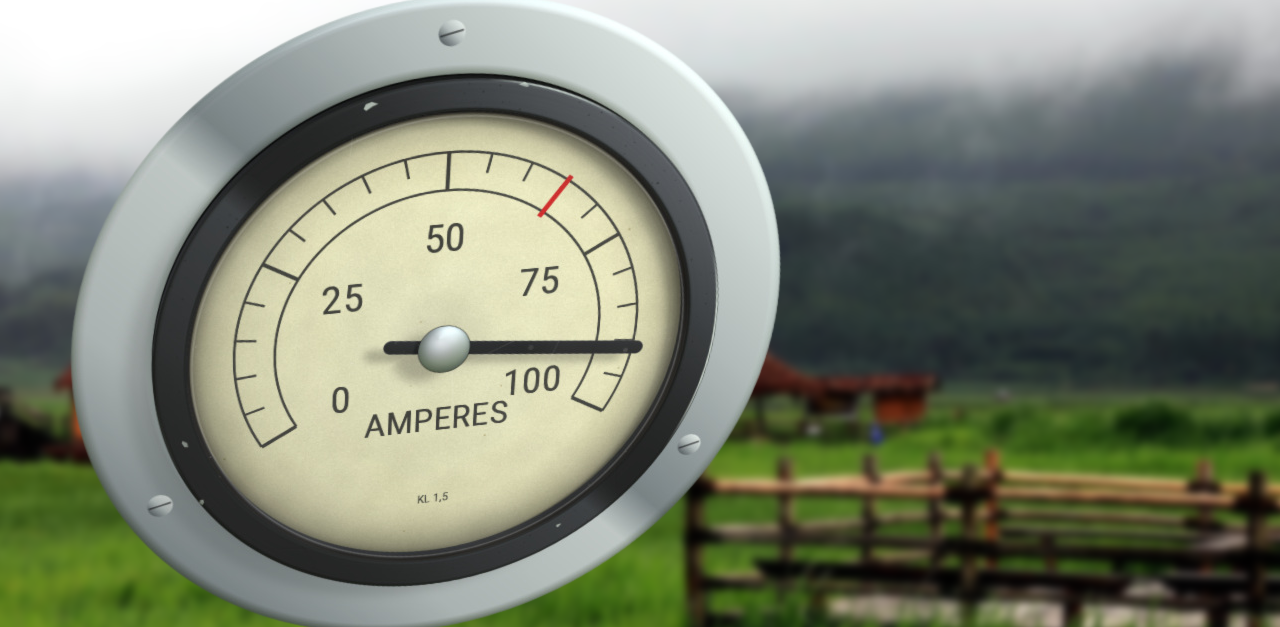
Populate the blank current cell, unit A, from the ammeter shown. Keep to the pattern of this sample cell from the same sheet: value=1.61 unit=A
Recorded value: value=90 unit=A
